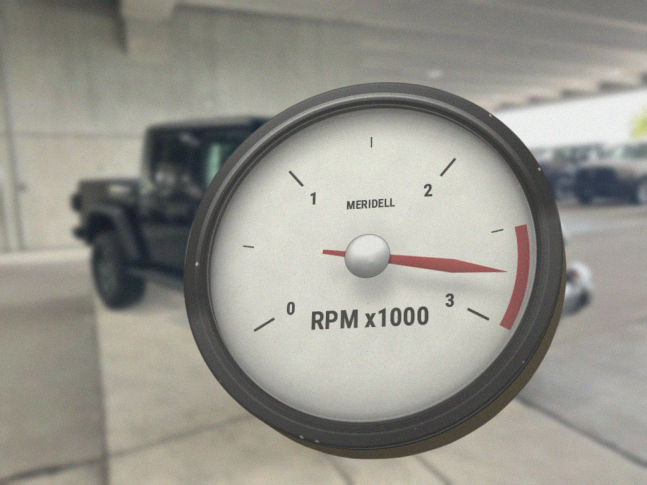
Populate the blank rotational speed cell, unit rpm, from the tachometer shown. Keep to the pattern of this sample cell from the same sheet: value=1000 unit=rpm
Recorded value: value=2750 unit=rpm
